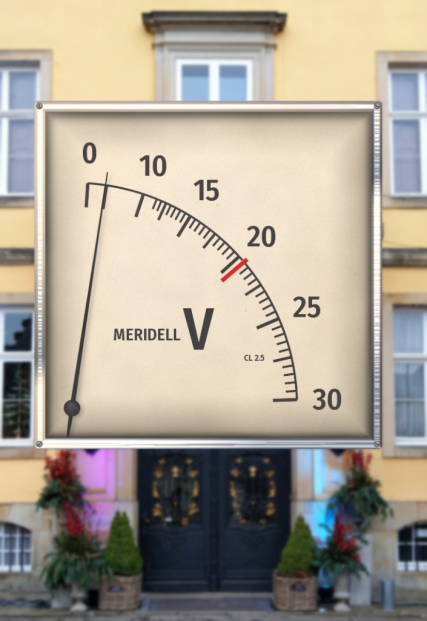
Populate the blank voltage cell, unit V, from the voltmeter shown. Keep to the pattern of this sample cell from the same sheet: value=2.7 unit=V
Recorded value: value=5 unit=V
